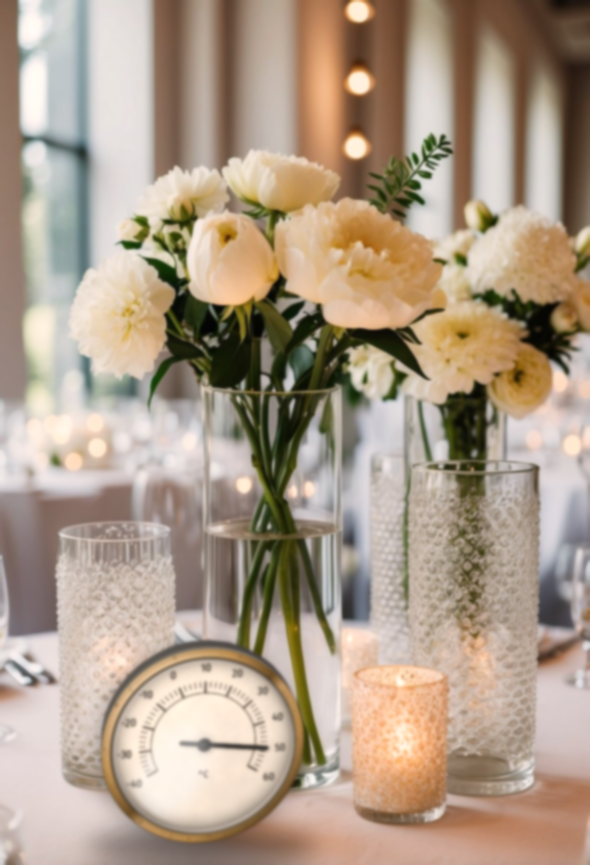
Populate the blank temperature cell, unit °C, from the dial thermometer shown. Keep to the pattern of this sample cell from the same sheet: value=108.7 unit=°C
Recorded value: value=50 unit=°C
